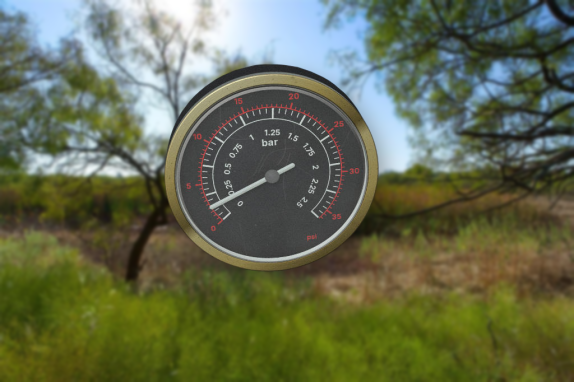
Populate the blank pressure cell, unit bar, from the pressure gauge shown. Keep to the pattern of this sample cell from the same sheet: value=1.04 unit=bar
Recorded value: value=0.15 unit=bar
